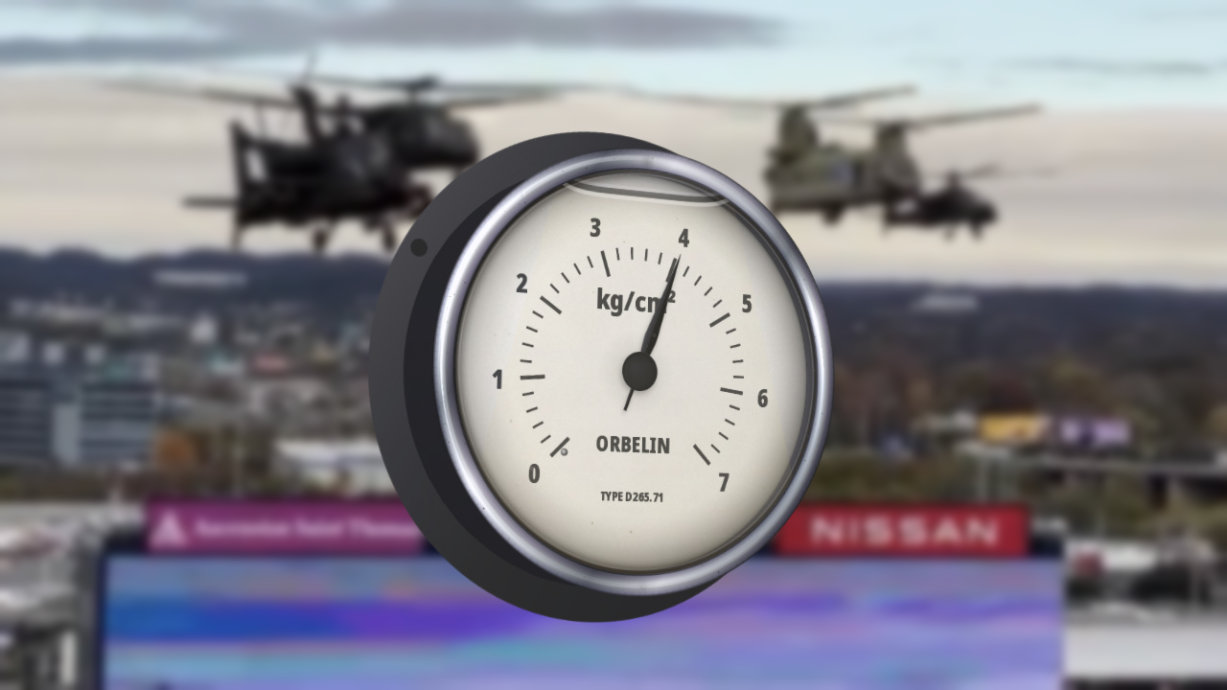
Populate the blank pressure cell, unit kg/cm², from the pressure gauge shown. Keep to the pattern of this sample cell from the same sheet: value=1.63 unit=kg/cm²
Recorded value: value=4 unit=kg/cm²
